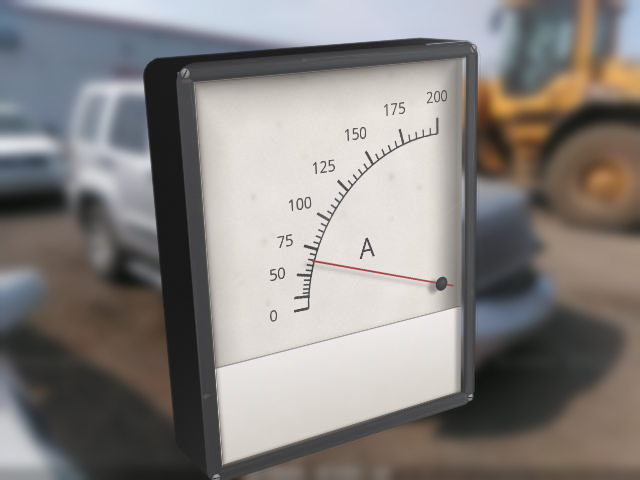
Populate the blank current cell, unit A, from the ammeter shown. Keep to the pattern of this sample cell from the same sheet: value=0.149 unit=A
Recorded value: value=65 unit=A
